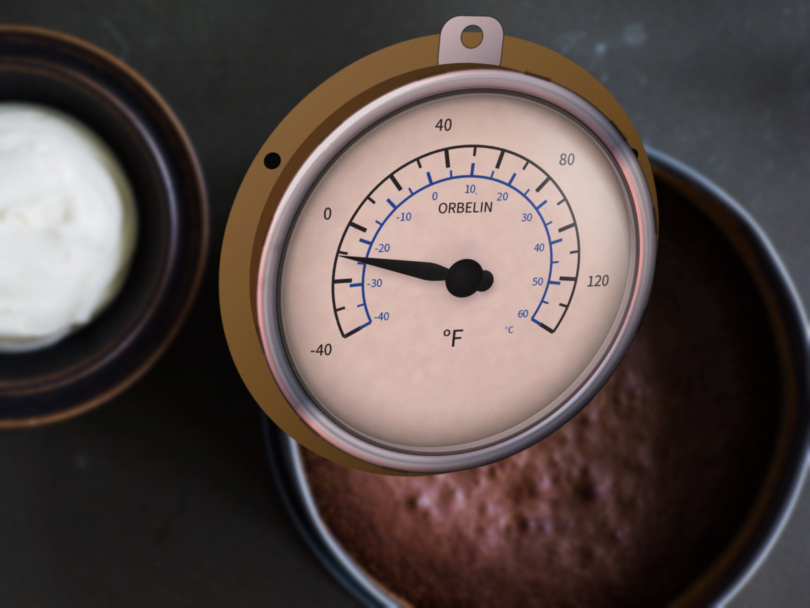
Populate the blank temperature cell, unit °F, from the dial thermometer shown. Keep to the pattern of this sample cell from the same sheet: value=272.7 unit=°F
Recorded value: value=-10 unit=°F
